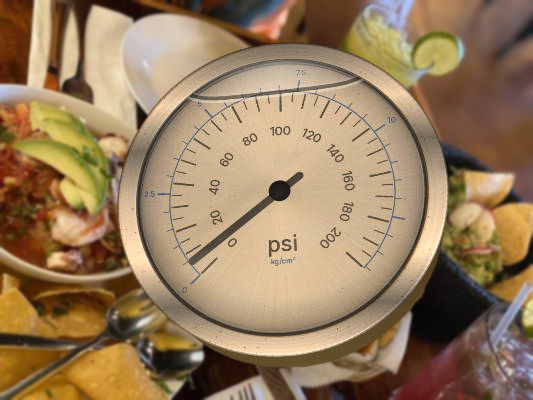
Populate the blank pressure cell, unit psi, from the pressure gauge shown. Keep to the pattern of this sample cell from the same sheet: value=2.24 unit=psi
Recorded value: value=5 unit=psi
